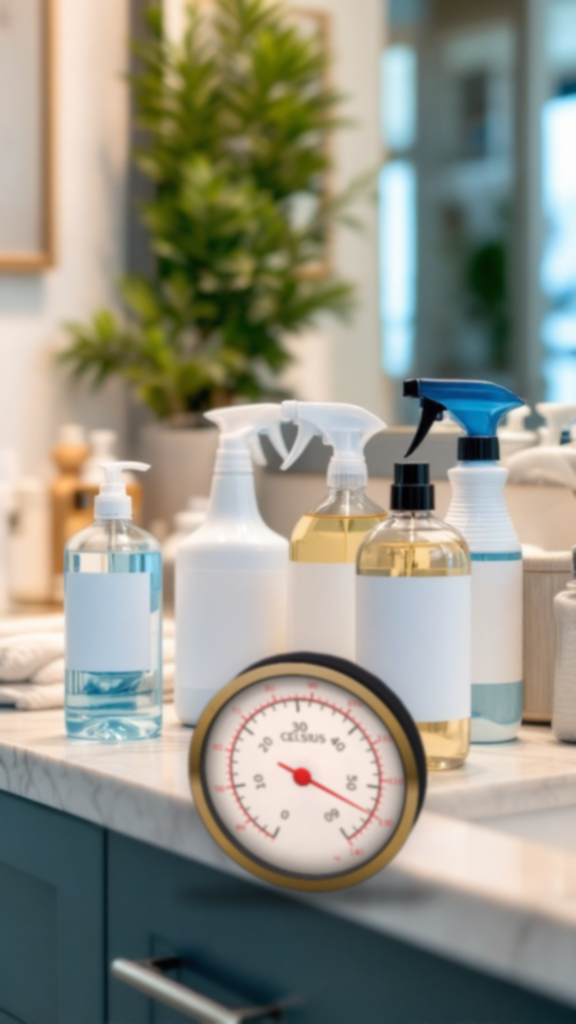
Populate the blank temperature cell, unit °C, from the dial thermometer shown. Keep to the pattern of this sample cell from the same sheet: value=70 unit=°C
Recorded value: value=54 unit=°C
